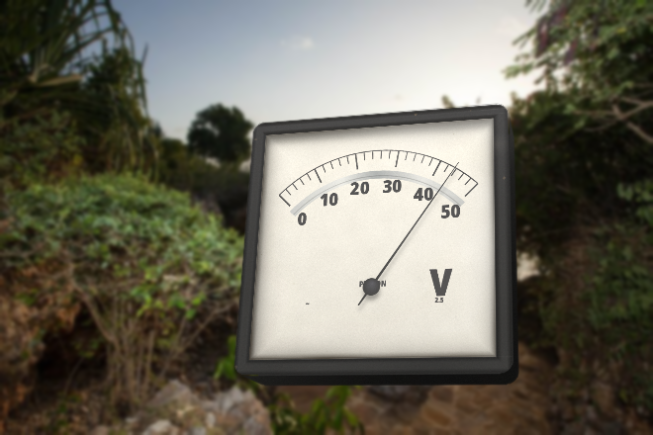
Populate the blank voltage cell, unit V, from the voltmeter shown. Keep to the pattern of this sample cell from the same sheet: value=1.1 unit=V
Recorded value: value=44 unit=V
